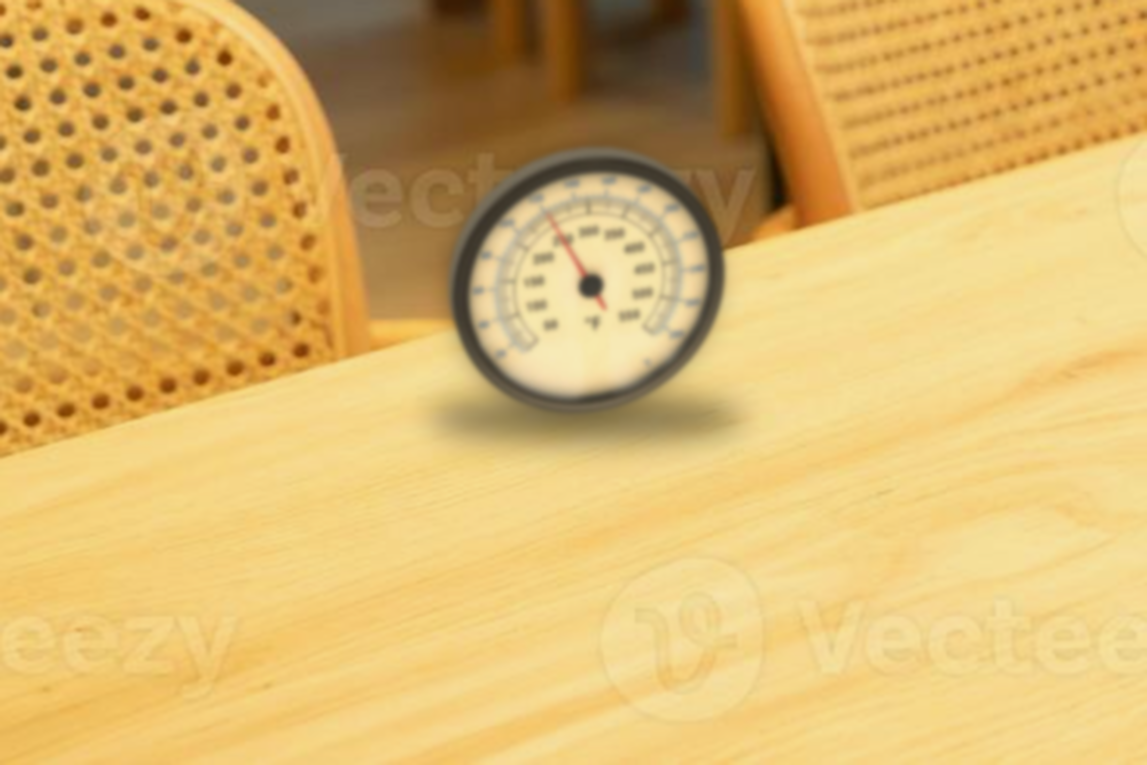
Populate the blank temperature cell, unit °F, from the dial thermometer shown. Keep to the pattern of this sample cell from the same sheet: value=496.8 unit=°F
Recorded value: value=250 unit=°F
